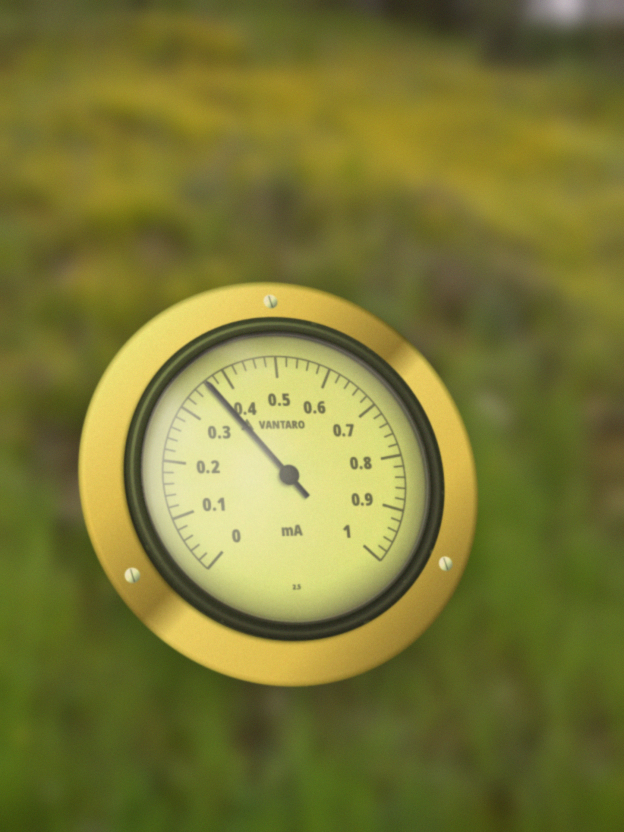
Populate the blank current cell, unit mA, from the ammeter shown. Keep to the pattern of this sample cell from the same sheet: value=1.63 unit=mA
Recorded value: value=0.36 unit=mA
